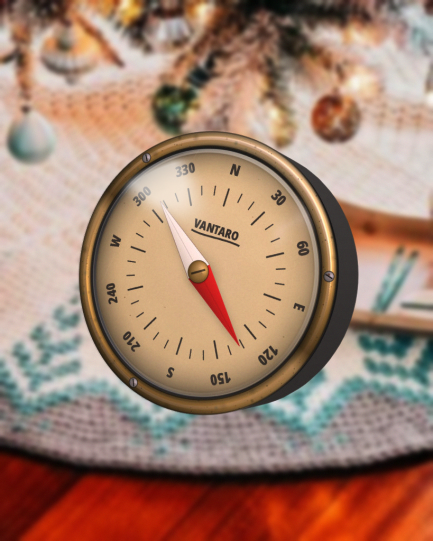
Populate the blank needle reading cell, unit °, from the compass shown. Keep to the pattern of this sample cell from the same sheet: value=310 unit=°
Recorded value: value=130 unit=°
